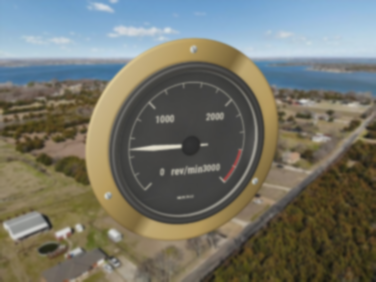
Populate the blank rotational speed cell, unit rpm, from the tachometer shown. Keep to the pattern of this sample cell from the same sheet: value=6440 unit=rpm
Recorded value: value=500 unit=rpm
